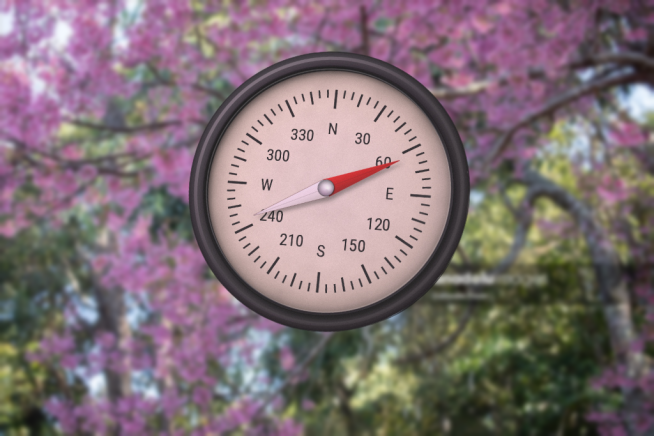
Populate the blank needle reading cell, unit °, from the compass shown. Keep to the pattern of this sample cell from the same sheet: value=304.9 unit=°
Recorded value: value=65 unit=°
